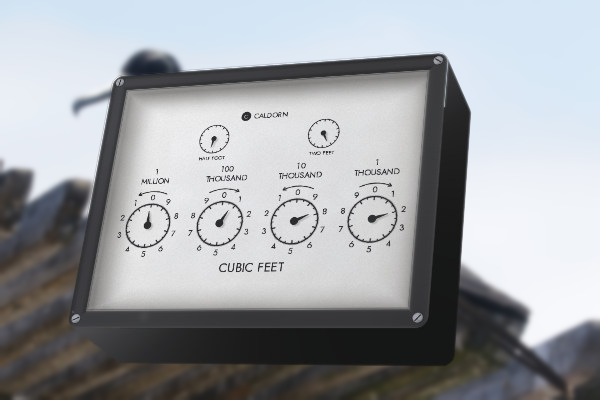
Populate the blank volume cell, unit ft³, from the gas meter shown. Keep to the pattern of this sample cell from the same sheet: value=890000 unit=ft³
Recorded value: value=8200 unit=ft³
